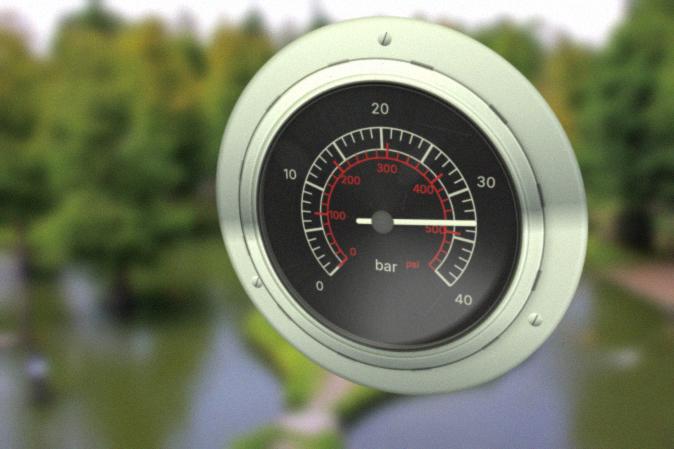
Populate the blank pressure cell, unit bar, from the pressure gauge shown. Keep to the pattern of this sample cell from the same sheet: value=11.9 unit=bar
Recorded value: value=33 unit=bar
